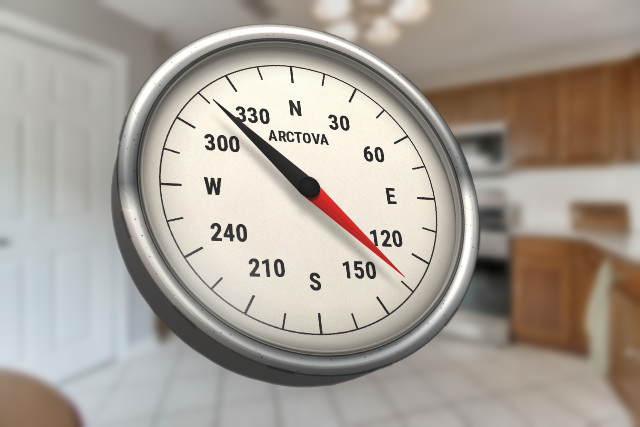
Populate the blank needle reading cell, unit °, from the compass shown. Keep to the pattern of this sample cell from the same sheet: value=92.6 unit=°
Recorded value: value=135 unit=°
